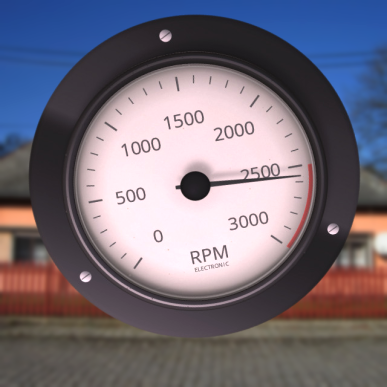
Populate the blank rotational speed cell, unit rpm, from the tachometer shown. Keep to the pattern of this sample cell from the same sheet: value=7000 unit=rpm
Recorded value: value=2550 unit=rpm
